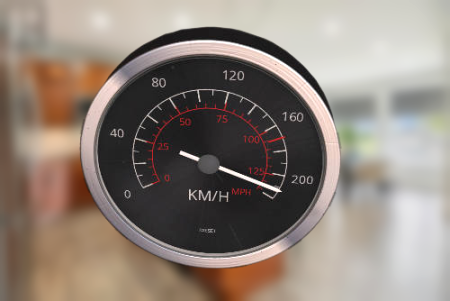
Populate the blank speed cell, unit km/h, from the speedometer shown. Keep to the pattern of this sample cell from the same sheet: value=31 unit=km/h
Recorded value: value=210 unit=km/h
